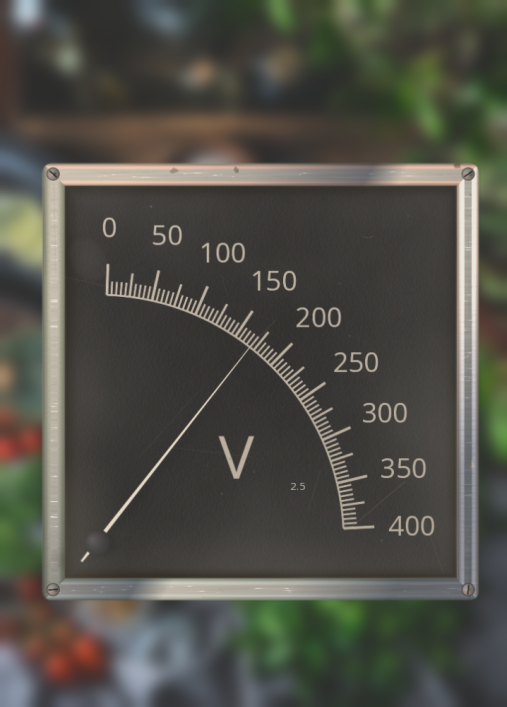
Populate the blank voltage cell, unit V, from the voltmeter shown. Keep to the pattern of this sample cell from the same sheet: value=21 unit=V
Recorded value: value=170 unit=V
